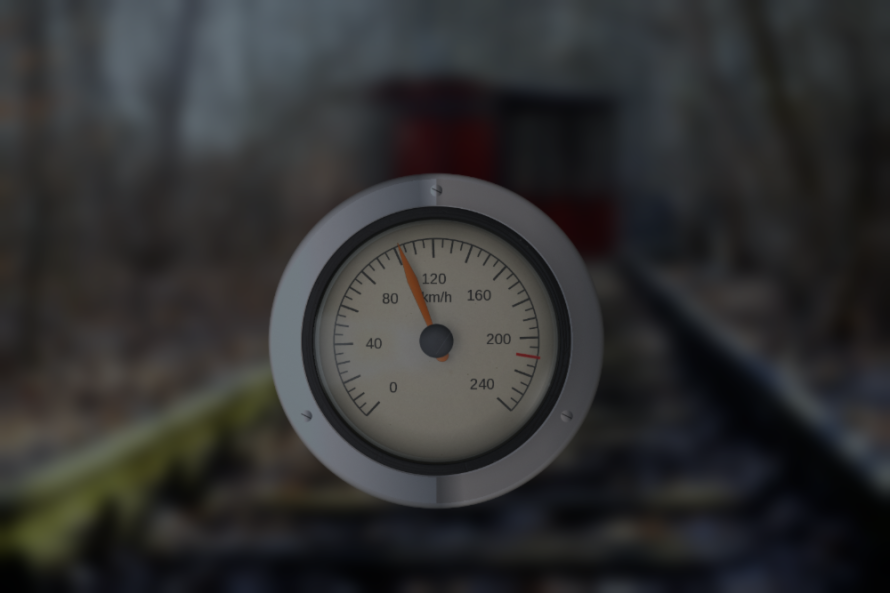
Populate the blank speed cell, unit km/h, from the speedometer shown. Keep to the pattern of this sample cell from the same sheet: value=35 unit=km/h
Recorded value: value=102.5 unit=km/h
